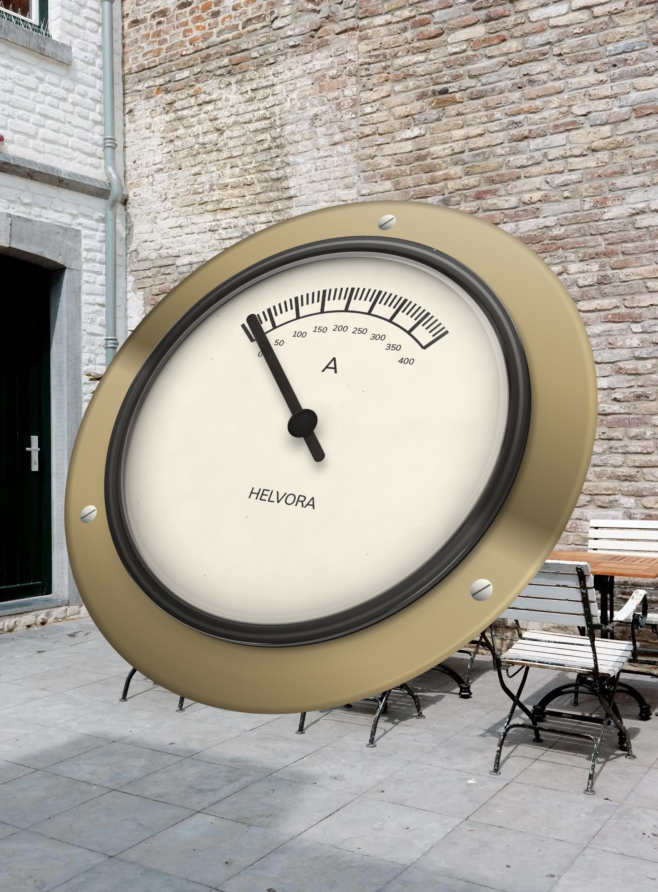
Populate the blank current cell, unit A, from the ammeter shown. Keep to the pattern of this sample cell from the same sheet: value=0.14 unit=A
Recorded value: value=20 unit=A
